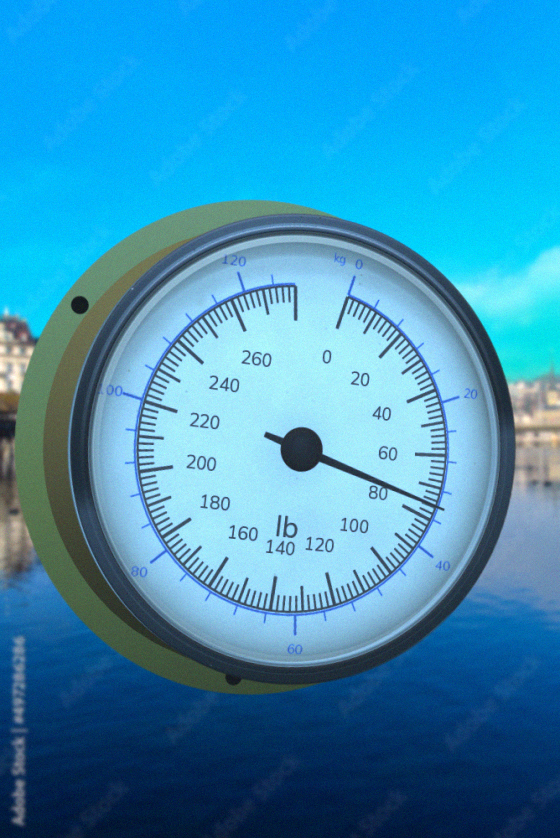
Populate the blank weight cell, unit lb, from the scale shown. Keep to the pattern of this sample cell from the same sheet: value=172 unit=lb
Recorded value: value=76 unit=lb
